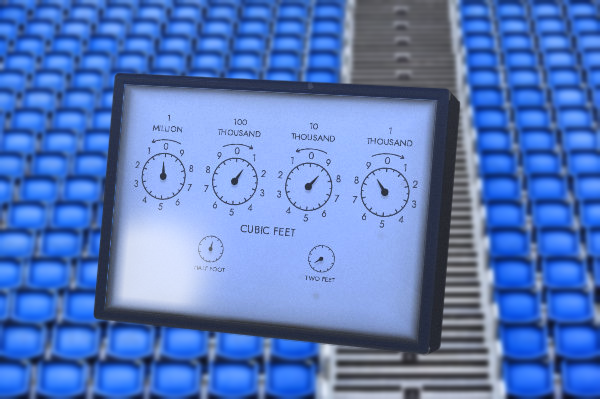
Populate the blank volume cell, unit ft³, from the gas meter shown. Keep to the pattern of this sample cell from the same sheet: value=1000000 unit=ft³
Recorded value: value=8900 unit=ft³
